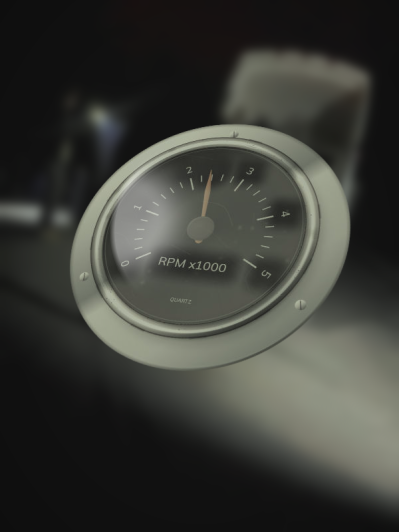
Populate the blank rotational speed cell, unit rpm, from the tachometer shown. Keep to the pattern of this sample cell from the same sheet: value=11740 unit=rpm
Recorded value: value=2400 unit=rpm
